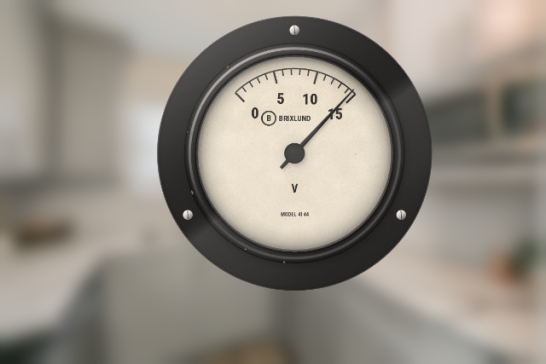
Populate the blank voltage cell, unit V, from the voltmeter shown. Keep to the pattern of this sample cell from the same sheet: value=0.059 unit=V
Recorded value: value=14.5 unit=V
